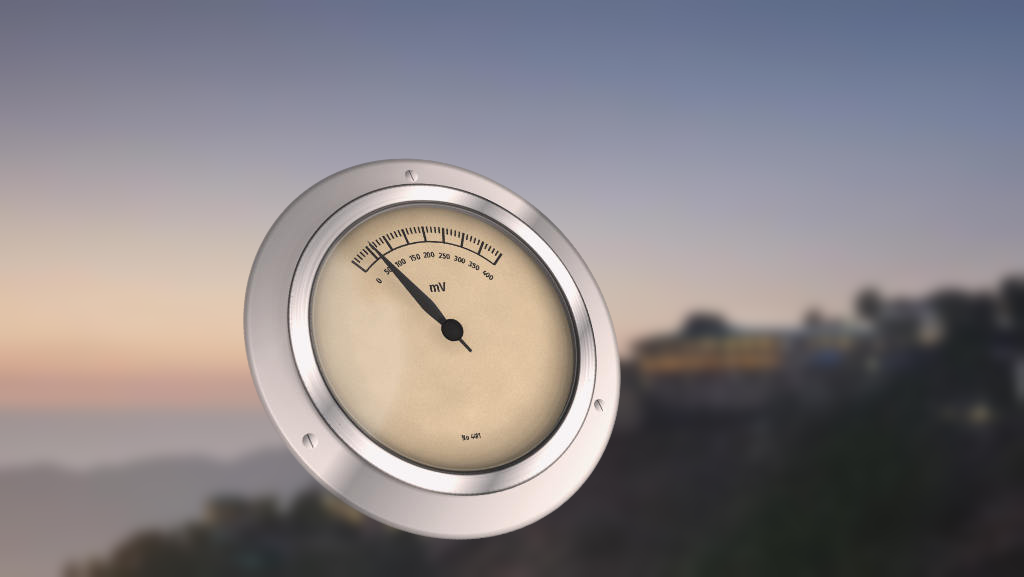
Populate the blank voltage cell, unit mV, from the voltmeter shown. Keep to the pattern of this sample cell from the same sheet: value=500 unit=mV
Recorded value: value=50 unit=mV
